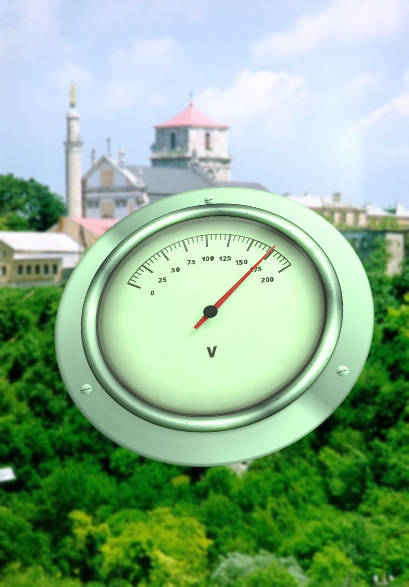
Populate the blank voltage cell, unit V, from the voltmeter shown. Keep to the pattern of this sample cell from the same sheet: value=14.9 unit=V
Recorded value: value=175 unit=V
